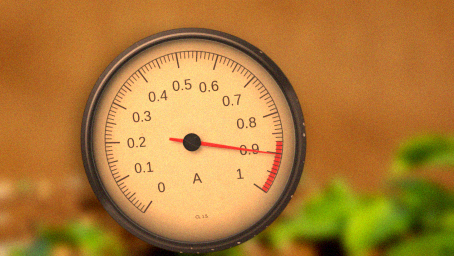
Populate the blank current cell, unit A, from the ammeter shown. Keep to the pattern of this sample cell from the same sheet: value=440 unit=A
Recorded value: value=0.9 unit=A
